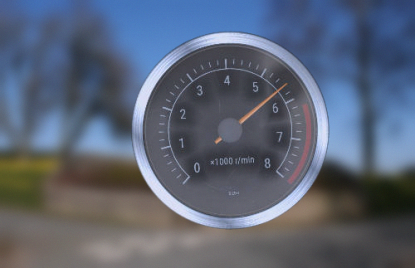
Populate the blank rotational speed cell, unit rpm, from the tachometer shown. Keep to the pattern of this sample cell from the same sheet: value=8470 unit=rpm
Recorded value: value=5600 unit=rpm
